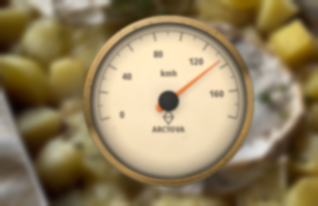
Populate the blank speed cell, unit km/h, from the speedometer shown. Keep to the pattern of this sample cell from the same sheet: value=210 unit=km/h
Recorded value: value=135 unit=km/h
